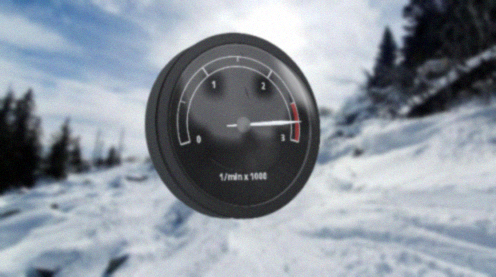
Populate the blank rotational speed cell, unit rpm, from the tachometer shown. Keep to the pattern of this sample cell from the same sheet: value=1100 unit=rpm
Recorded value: value=2750 unit=rpm
